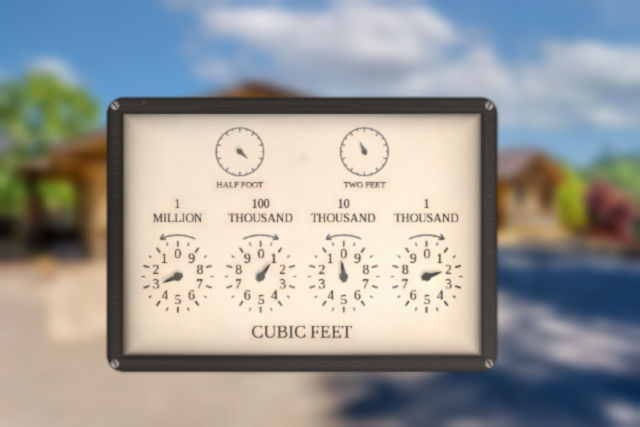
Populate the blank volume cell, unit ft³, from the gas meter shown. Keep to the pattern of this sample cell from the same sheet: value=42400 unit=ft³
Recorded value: value=310200 unit=ft³
